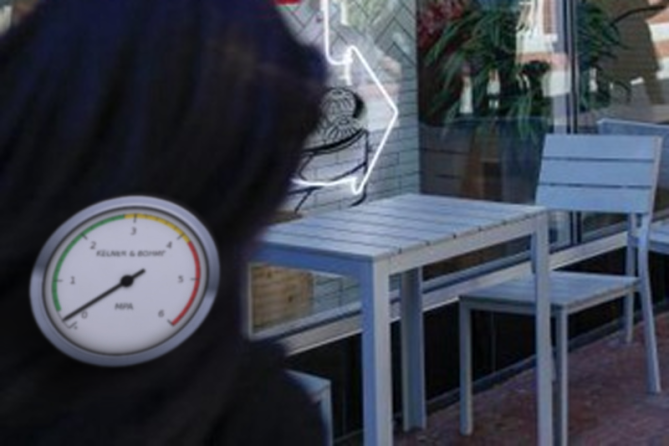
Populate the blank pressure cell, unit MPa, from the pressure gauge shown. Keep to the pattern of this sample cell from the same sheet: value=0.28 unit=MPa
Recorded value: value=0.2 unit=MPa
